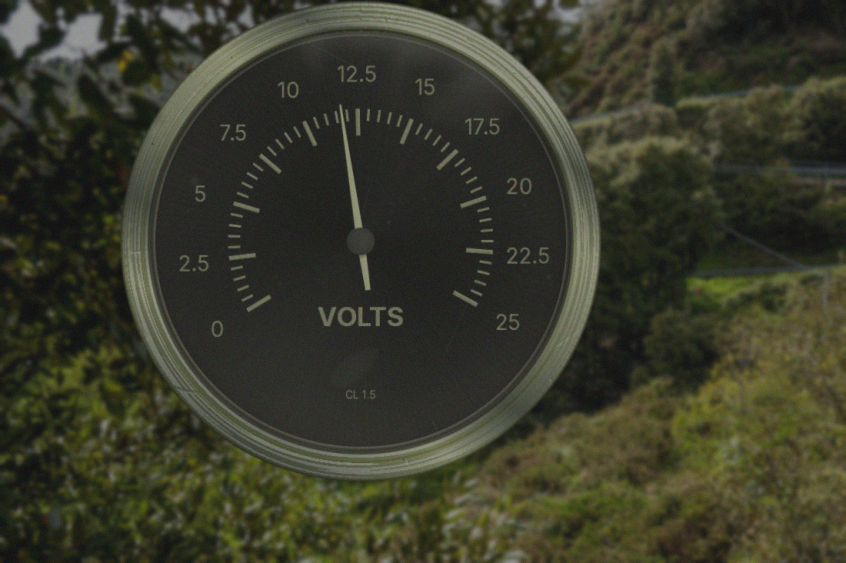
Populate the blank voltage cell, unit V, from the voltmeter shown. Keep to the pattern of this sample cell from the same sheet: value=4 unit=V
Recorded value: value=11.75 unit=V
